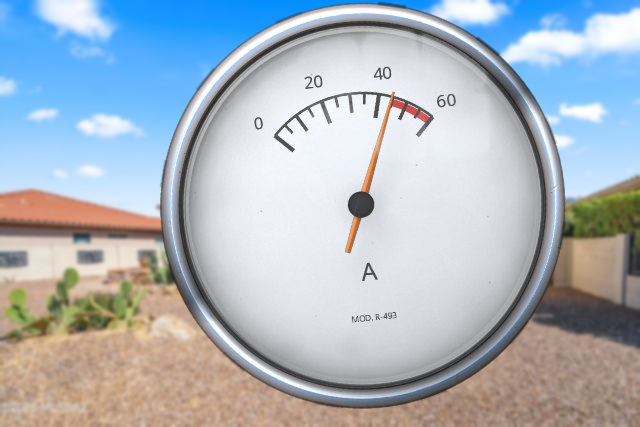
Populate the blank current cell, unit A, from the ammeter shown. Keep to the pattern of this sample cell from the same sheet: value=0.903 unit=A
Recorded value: value=45 unit=A
